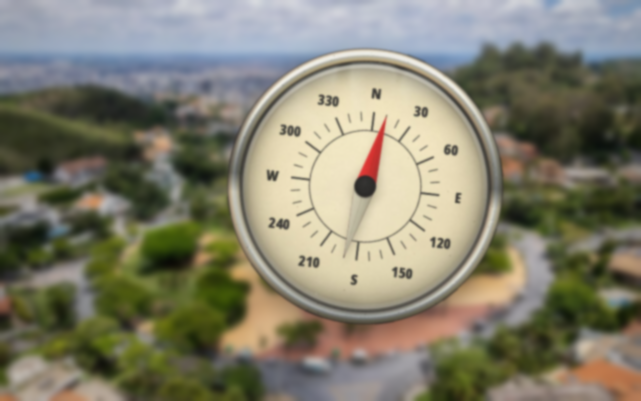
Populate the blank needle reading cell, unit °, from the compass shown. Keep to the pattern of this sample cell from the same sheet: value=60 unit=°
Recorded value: value=10 unit=°
